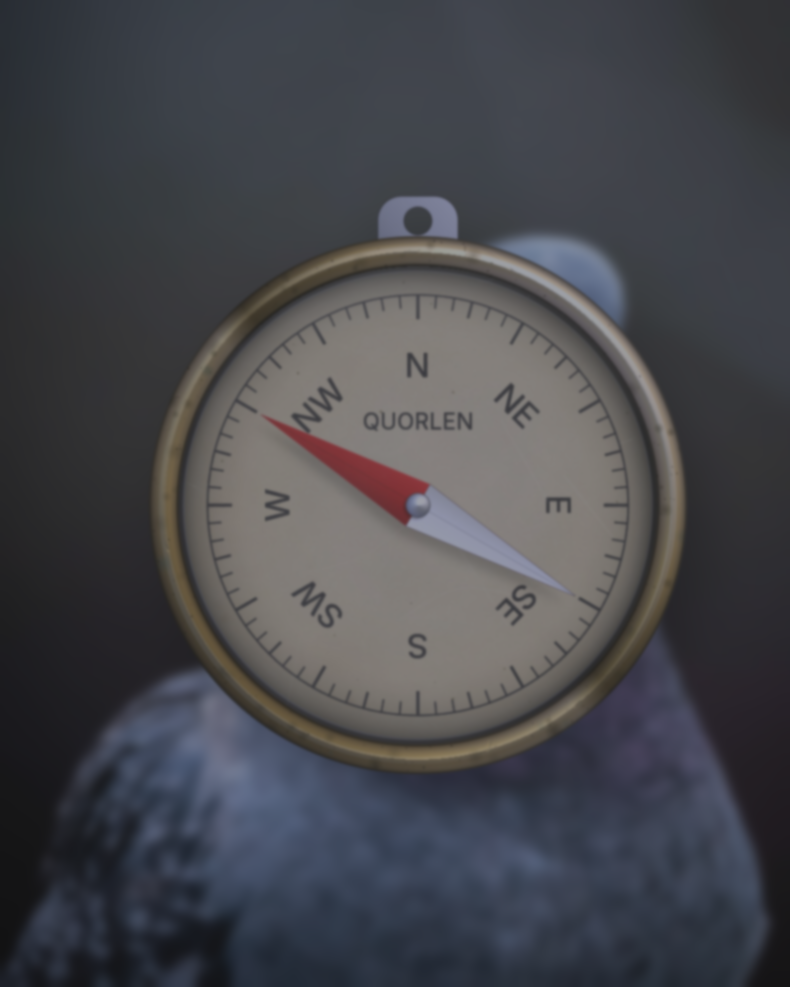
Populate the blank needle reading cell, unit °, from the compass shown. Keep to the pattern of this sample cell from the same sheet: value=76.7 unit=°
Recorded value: value=300 unit=°
